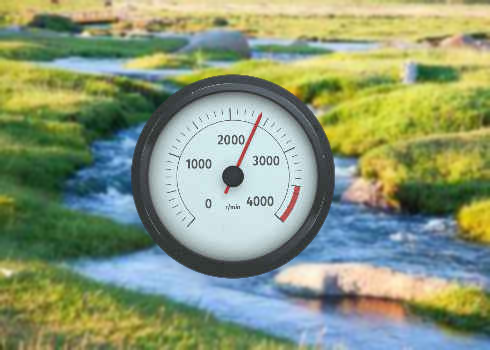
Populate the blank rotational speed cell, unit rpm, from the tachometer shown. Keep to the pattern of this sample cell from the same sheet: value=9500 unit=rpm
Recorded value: value=2400 unit=rpm
